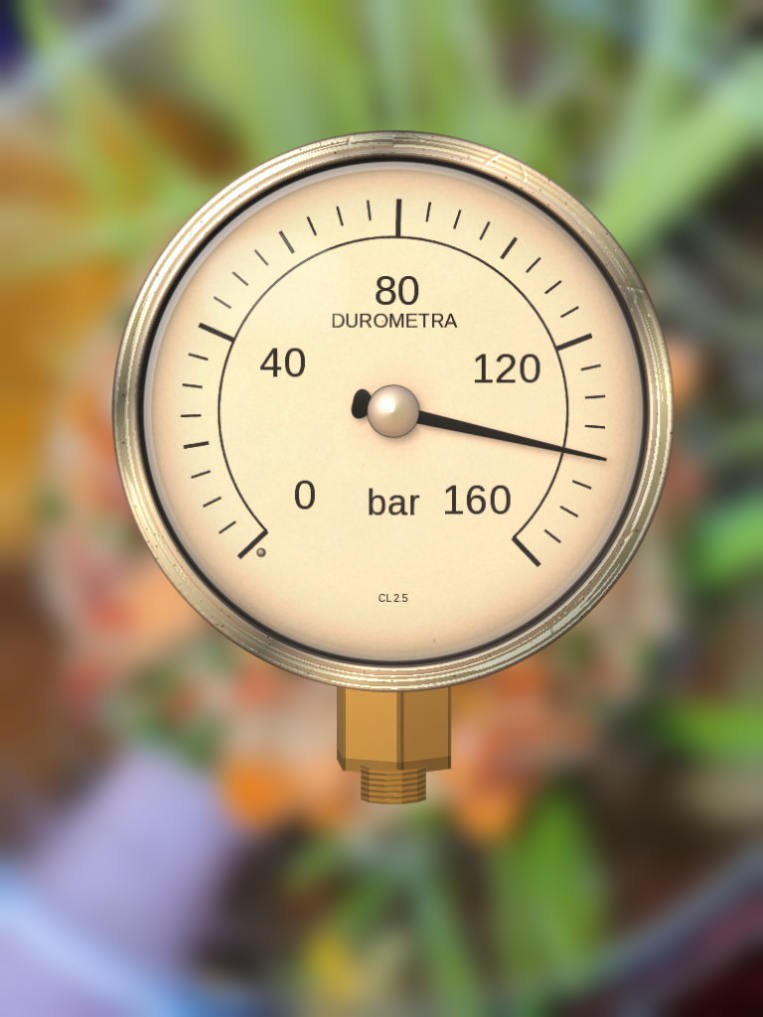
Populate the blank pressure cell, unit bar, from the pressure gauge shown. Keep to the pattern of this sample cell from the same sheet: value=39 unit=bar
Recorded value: value=140 unit=bar
